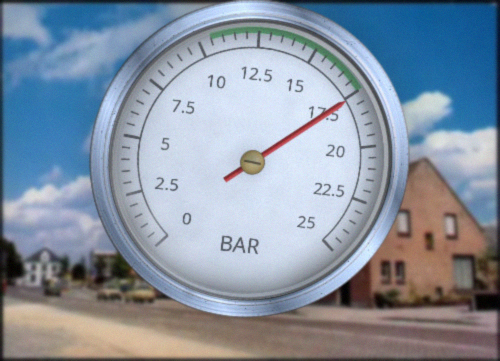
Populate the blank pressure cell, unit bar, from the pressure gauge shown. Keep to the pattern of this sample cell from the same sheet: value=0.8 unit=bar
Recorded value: value=17.5 unit=bar
